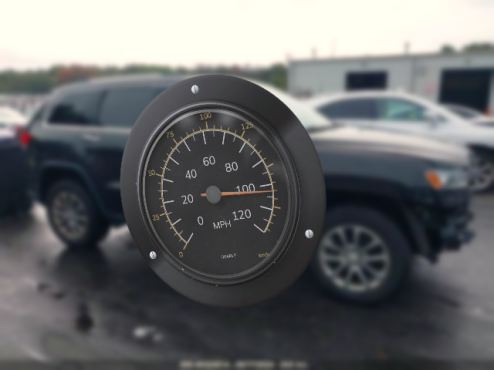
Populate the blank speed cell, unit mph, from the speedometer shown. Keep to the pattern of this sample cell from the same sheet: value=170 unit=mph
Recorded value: value=102.5 unit=mph
